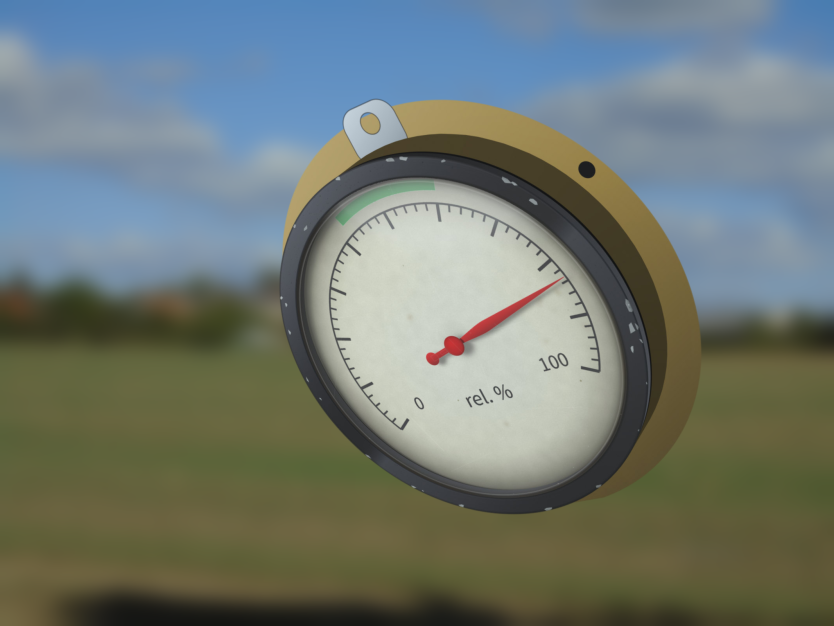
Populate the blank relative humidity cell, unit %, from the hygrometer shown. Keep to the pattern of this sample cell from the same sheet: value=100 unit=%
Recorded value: value=83 unit=%
